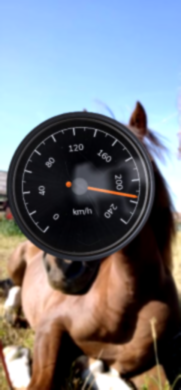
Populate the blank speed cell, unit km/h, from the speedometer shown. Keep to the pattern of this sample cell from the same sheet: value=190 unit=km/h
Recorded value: value=215 unit=km/h
